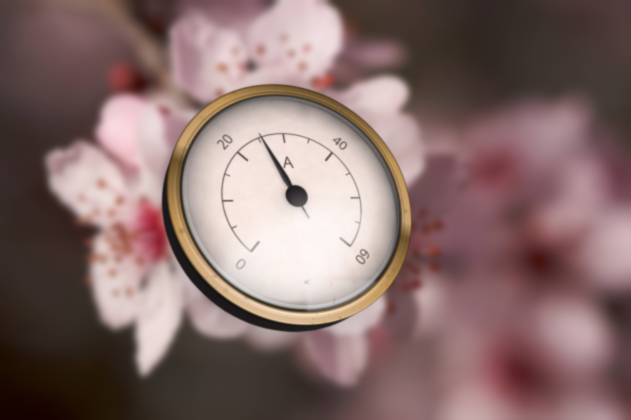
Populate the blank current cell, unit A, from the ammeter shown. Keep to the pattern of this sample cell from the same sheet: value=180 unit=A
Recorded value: value=25 unit=A
